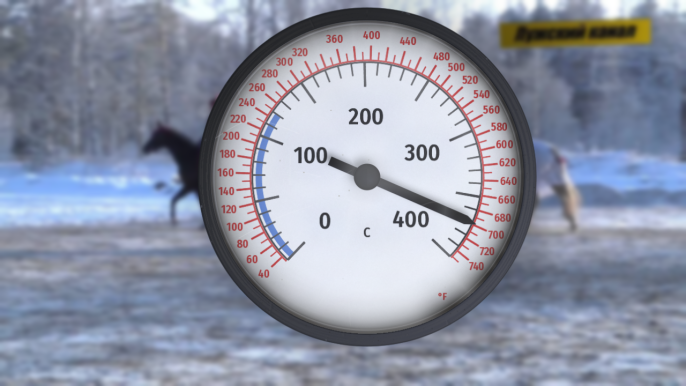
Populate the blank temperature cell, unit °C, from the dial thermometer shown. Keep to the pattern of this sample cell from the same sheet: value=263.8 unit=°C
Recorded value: value=370 unit=°C
